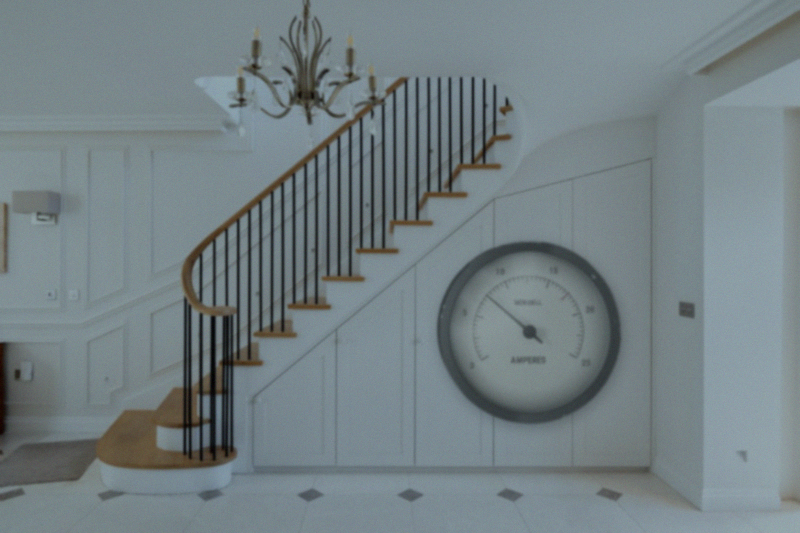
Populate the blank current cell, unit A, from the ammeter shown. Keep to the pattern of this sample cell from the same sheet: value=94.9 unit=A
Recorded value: value=7.5 unit=A
